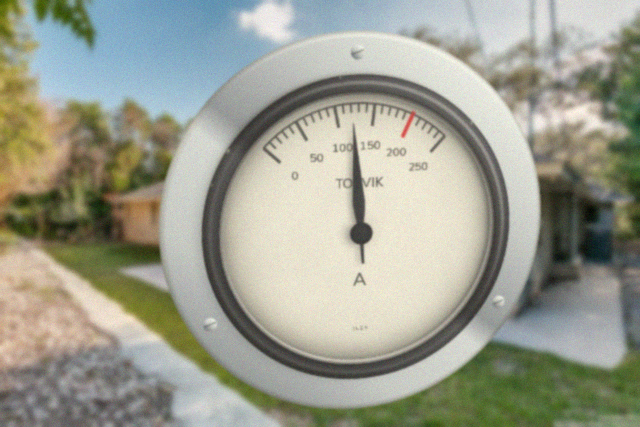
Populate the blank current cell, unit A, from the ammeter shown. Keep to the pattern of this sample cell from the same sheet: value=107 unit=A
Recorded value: value=120 unit=A
